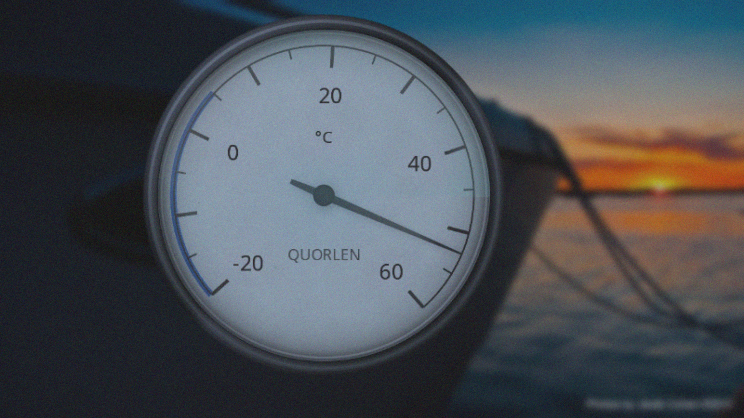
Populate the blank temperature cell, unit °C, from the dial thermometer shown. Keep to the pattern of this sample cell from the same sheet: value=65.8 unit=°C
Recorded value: value=52.5 unit=°C
